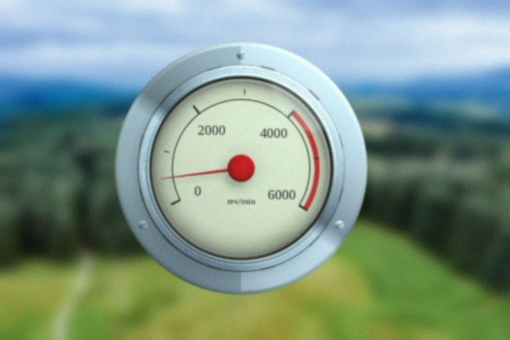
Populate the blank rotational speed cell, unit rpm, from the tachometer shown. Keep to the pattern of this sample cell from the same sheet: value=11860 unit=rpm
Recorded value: value=500 unit=rpm
